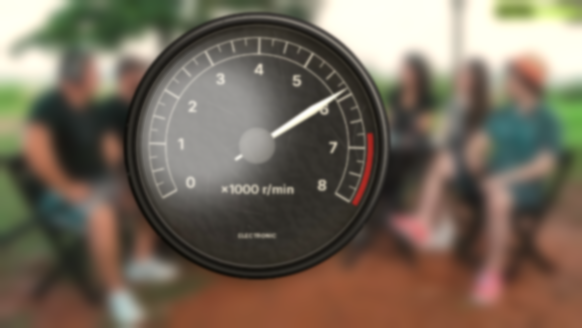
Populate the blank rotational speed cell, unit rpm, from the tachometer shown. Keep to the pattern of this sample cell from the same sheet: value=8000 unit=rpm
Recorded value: value=5875 unit=rpm
